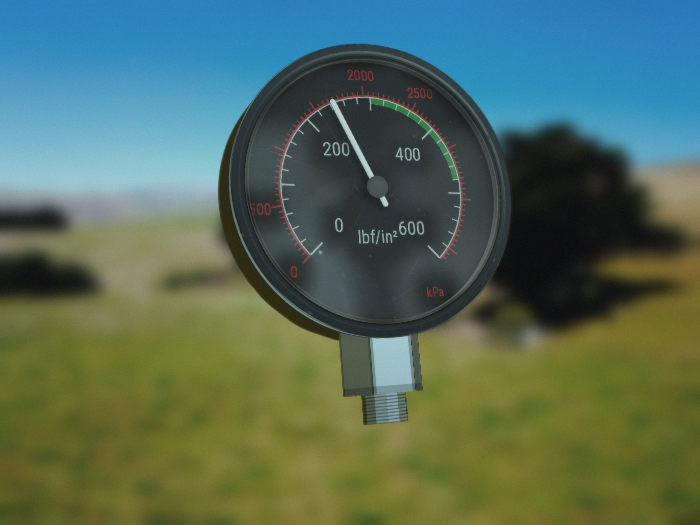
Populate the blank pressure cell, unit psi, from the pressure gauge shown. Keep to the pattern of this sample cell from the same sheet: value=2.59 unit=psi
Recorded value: value=240 unit=psi
